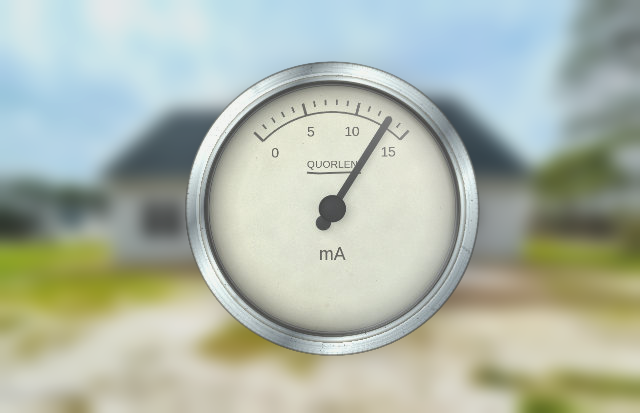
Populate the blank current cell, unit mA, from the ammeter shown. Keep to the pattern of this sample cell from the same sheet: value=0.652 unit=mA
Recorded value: value=13 unit=mA
